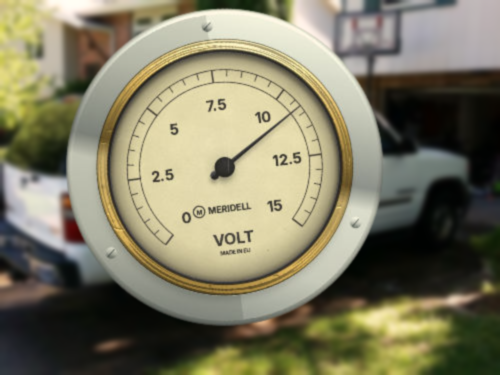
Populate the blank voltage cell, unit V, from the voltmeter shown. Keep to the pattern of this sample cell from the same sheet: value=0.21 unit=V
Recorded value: value=10.75 unit=V
